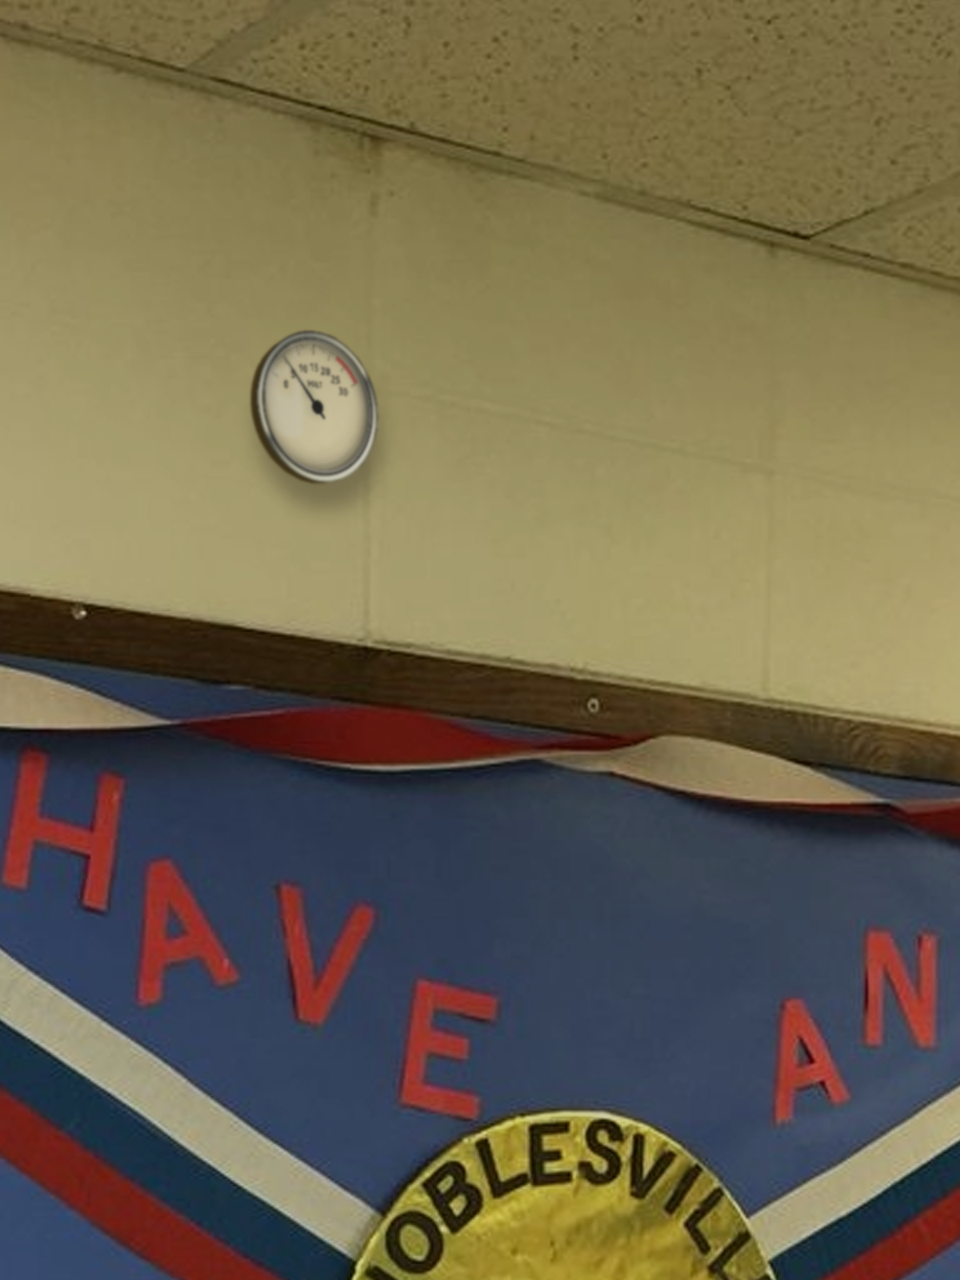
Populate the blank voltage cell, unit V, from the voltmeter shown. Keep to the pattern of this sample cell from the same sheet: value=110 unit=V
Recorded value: value=5 unit=V
